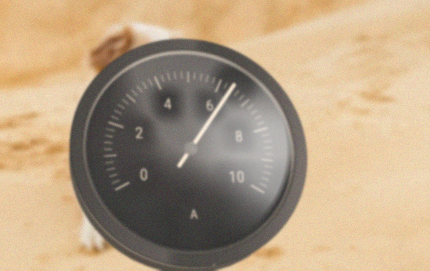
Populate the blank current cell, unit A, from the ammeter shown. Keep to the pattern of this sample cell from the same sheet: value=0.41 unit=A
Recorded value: value=6.4 unit=A
